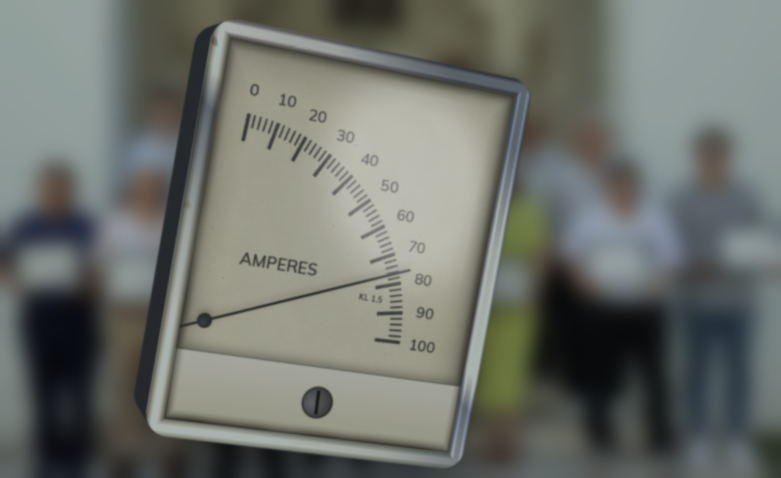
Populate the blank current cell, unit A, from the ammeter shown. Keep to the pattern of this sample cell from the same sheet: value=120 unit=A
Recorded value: value=76 unit=A
